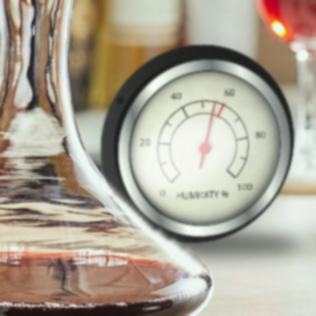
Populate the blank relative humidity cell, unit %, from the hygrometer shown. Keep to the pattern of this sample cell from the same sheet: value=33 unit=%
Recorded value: value=55 unit=%
